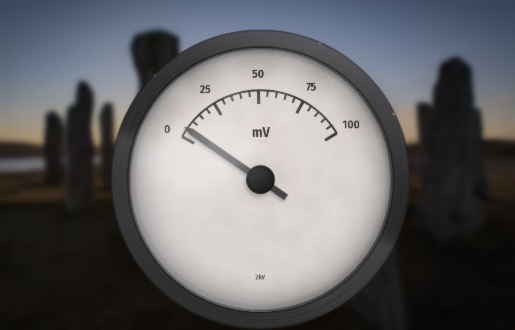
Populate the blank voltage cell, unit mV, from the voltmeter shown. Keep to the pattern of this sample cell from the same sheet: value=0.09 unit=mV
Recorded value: value=5 unit=mV
